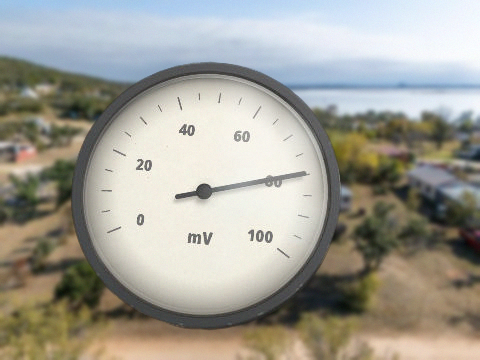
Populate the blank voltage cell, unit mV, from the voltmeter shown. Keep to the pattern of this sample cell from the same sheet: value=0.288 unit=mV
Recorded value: value=80 unit=mV
